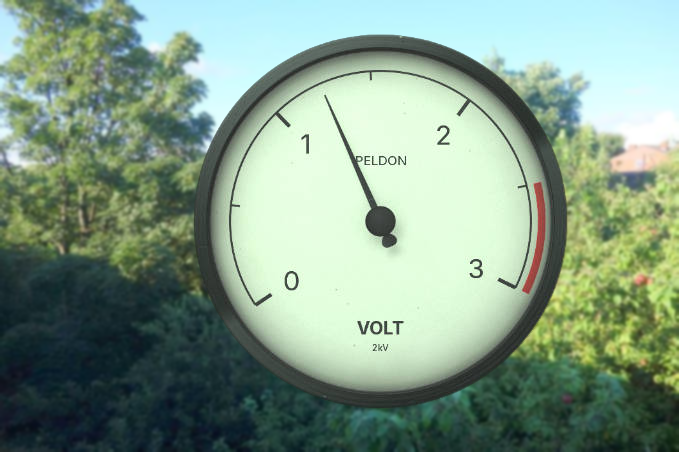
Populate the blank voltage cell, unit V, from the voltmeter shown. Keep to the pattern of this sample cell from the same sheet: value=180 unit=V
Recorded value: value=1.25 unit=V
